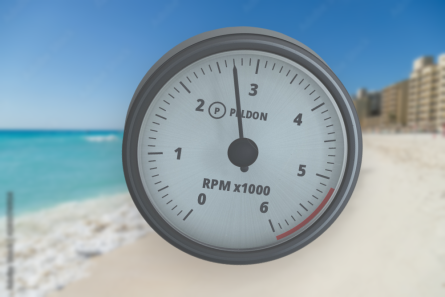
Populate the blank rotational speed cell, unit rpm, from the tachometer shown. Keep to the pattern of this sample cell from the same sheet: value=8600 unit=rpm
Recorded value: value=2700 unit=rpm
